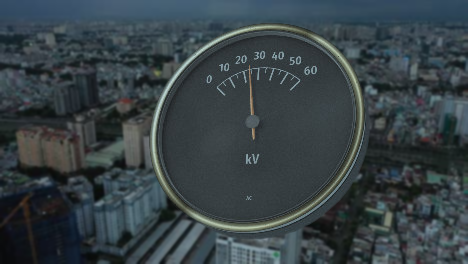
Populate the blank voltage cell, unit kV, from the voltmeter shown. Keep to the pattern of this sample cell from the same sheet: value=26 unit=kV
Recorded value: value=25 unit=kV
